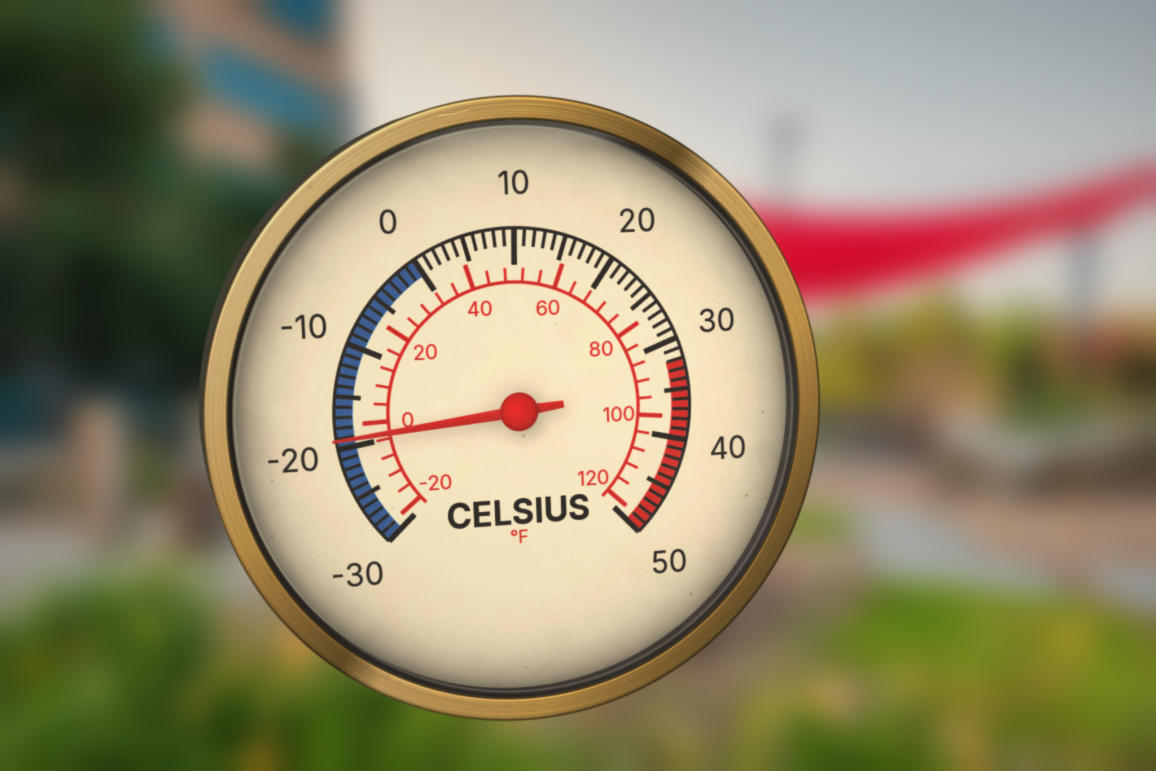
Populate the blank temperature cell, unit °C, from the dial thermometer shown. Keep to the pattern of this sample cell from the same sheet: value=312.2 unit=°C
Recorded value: value=-19 unit=°C
